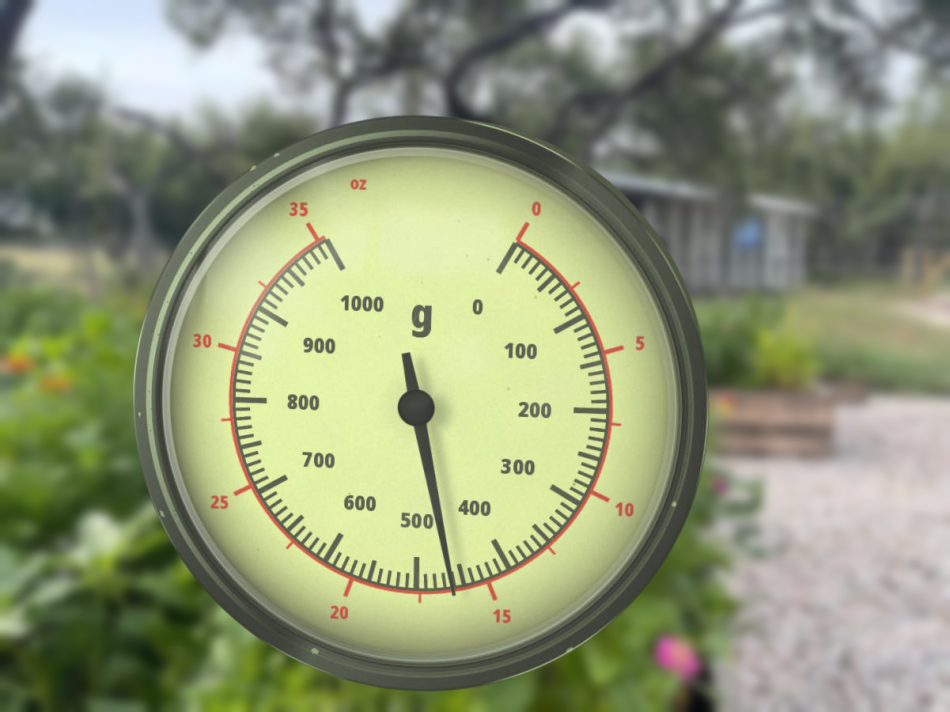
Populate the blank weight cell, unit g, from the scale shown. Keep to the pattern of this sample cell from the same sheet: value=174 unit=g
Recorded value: value=460 unit=g
